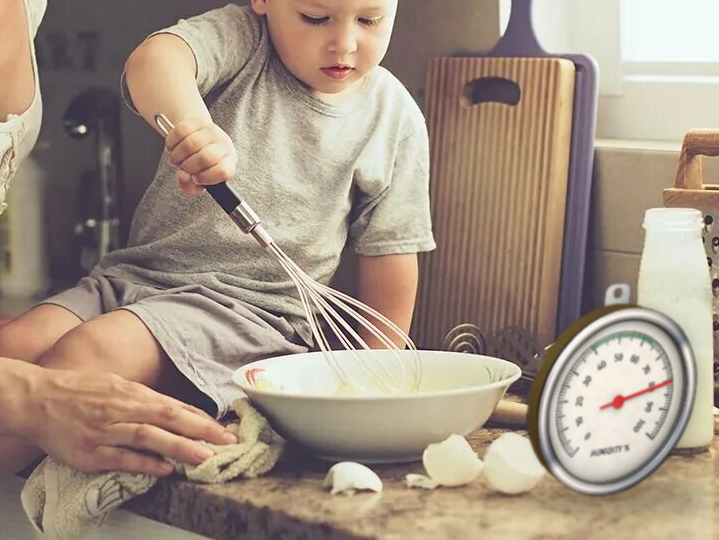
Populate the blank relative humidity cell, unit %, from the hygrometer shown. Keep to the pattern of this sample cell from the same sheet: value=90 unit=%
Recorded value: value=80 unit=%
